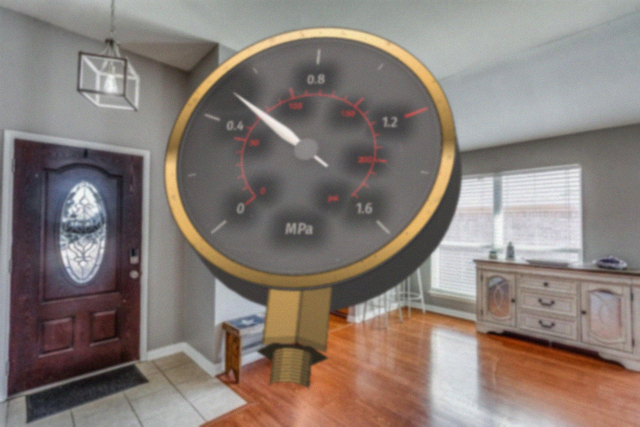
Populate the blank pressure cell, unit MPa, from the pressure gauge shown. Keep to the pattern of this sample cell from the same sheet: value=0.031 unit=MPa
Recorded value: value=0.5 unit=MPa
